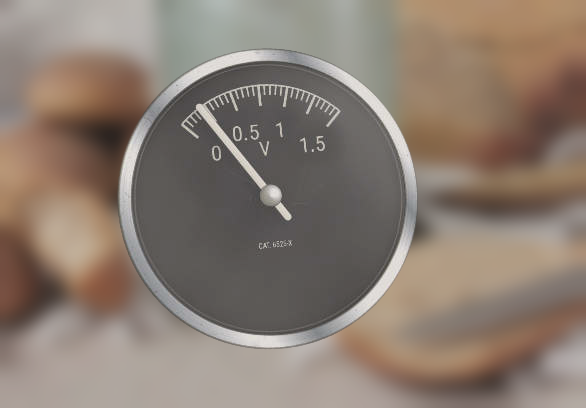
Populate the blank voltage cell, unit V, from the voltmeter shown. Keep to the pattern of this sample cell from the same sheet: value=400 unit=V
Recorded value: value=0.2 unit=V
